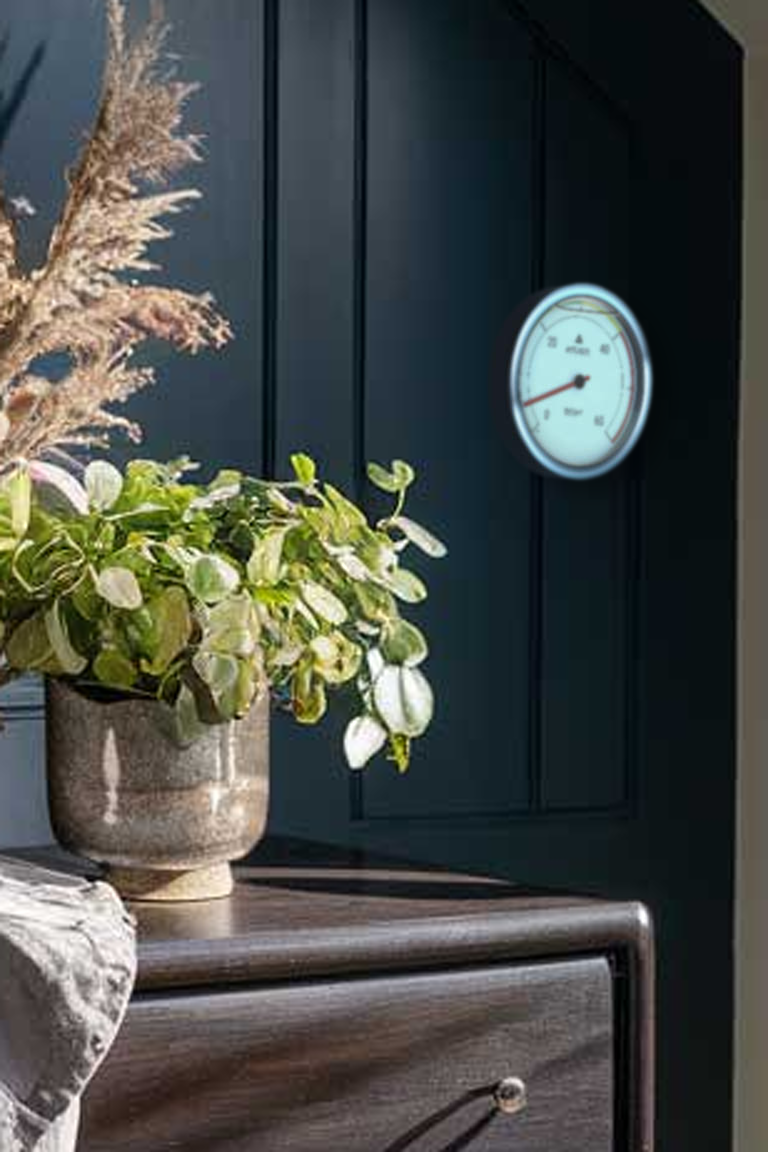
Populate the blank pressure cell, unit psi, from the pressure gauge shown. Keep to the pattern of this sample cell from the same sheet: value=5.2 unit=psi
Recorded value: value=5 unit=psi
